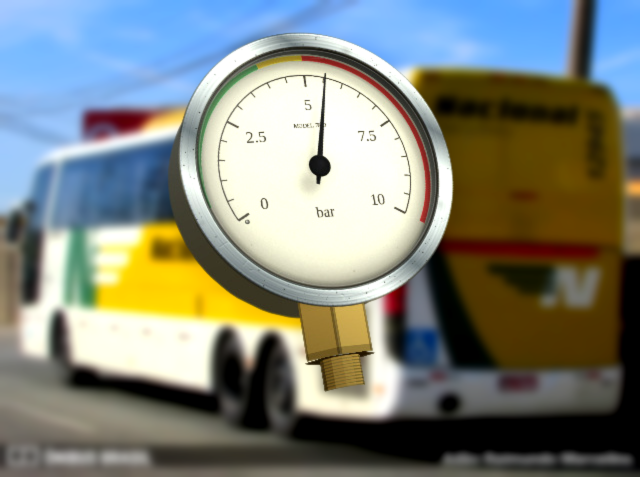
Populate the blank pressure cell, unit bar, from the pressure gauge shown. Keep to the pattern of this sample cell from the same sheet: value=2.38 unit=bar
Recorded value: value=5.5 unit=bar
